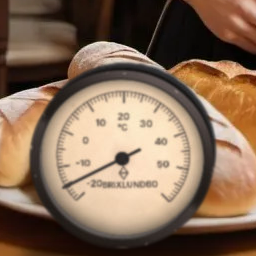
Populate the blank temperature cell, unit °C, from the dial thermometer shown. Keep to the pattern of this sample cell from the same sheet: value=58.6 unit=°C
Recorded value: value=-15 unit=°C
